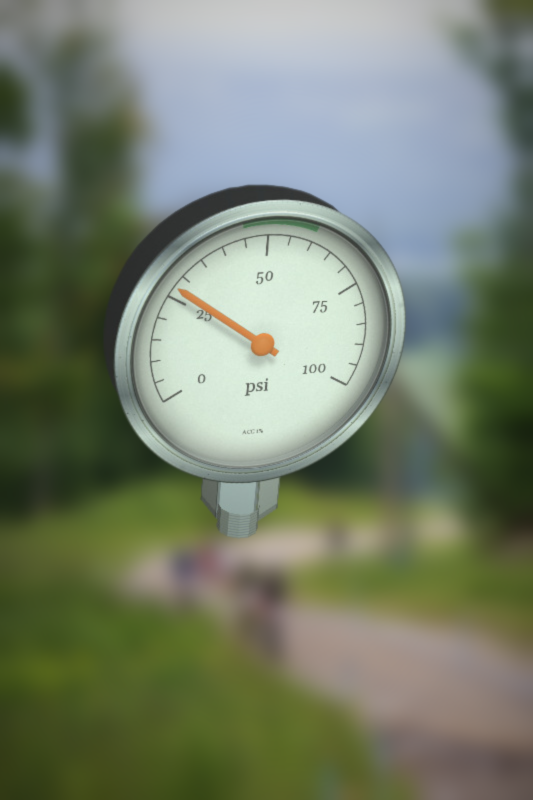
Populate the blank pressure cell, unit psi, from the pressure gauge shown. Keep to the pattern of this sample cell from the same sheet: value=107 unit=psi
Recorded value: value=27.5 unit=psi
